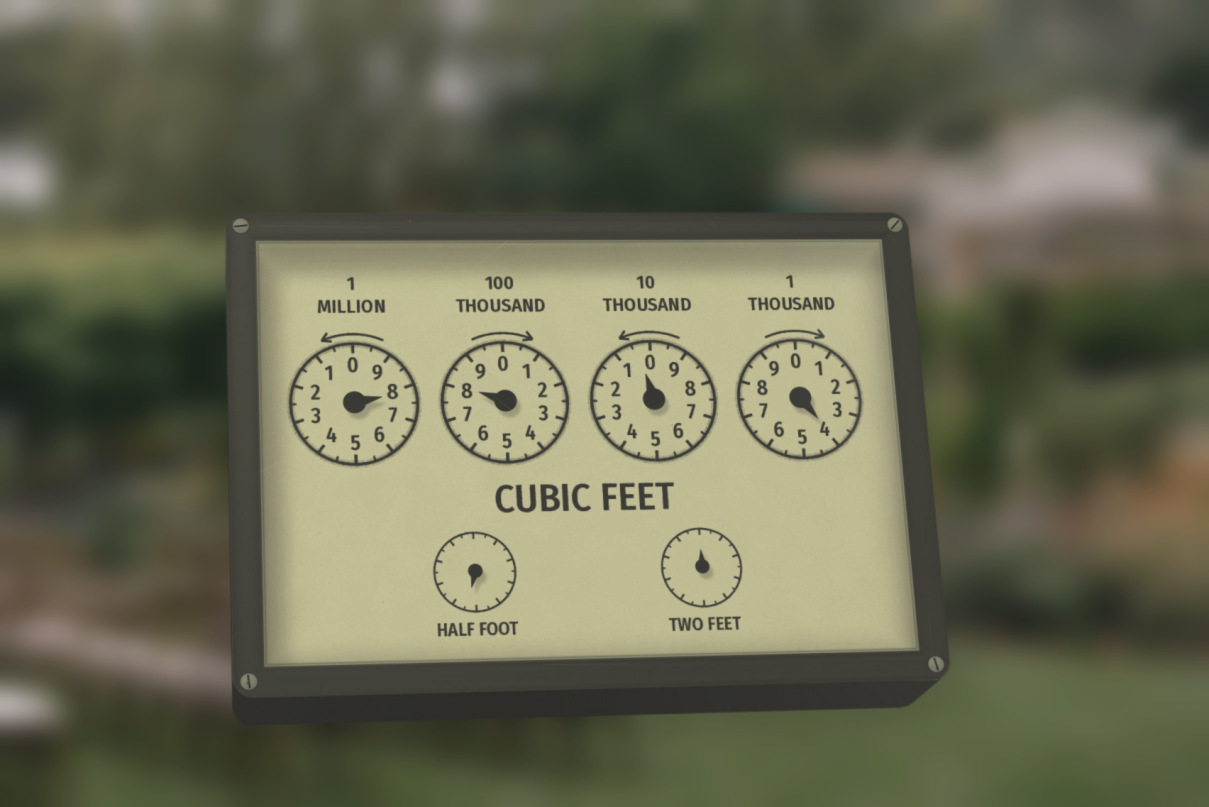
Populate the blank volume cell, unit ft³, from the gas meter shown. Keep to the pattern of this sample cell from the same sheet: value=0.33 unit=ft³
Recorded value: value=780400 unit=ft³
